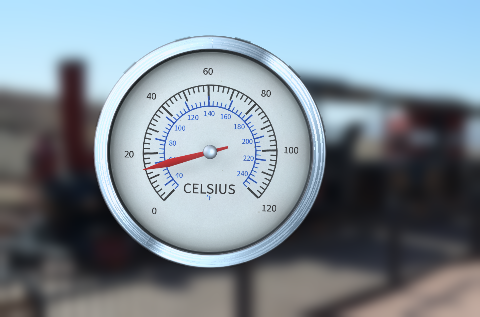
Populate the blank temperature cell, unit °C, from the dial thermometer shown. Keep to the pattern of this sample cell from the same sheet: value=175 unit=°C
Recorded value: value=14 unit=°C
